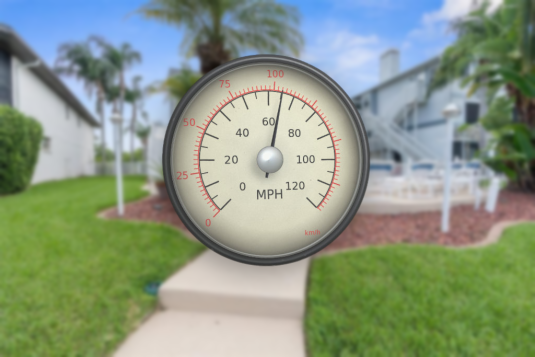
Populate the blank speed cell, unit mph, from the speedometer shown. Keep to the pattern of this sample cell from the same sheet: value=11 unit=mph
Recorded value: value=65 unit=mph
